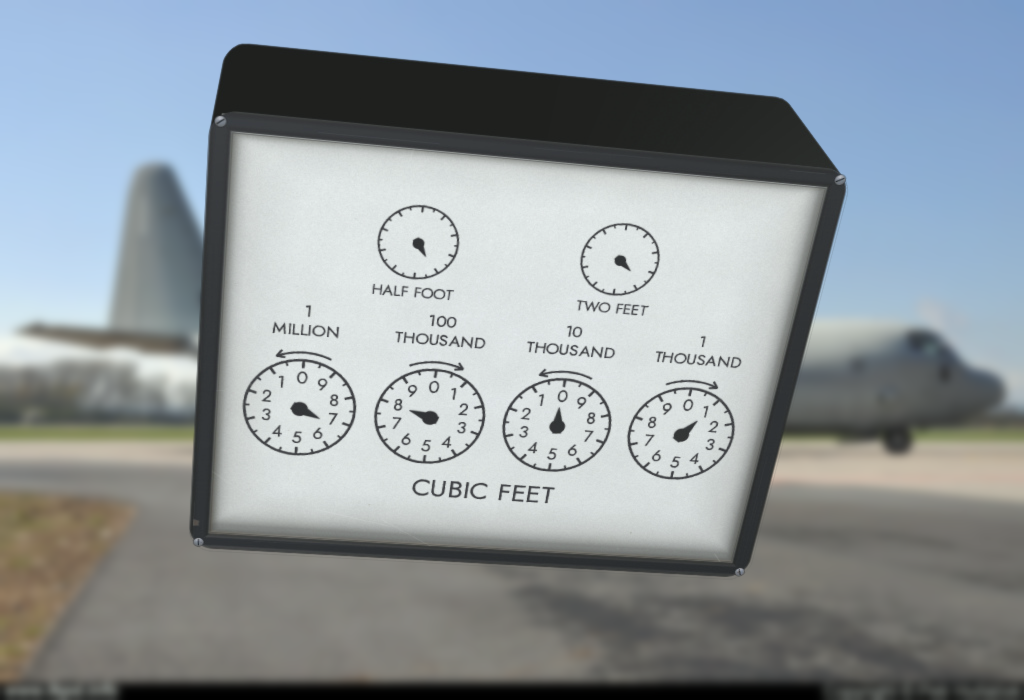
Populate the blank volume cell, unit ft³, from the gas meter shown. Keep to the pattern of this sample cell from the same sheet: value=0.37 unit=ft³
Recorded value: value=680100 unit=ft³
